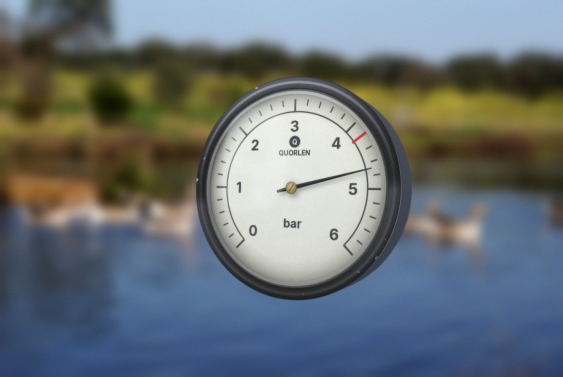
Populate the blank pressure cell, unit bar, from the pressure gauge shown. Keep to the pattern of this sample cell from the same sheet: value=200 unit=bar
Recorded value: value=4.7 unit=bar
